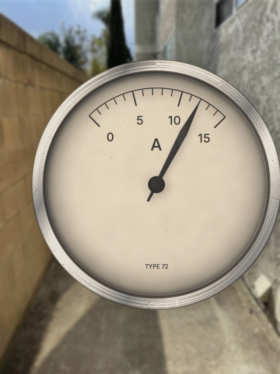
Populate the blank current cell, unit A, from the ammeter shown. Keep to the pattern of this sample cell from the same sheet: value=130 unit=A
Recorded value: value=12 unit=A
